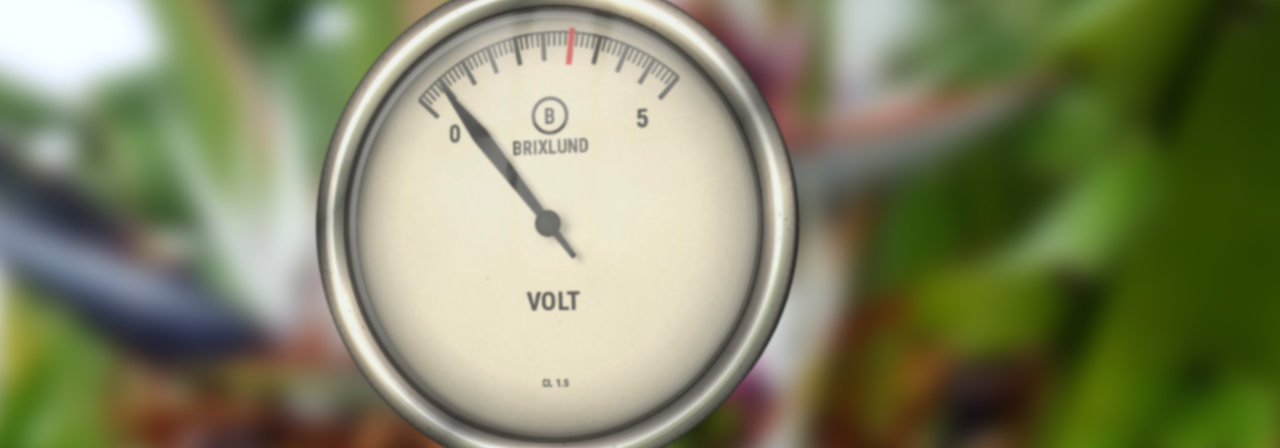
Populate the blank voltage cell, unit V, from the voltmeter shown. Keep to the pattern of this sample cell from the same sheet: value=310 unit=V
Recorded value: value=0.5 unit=V
